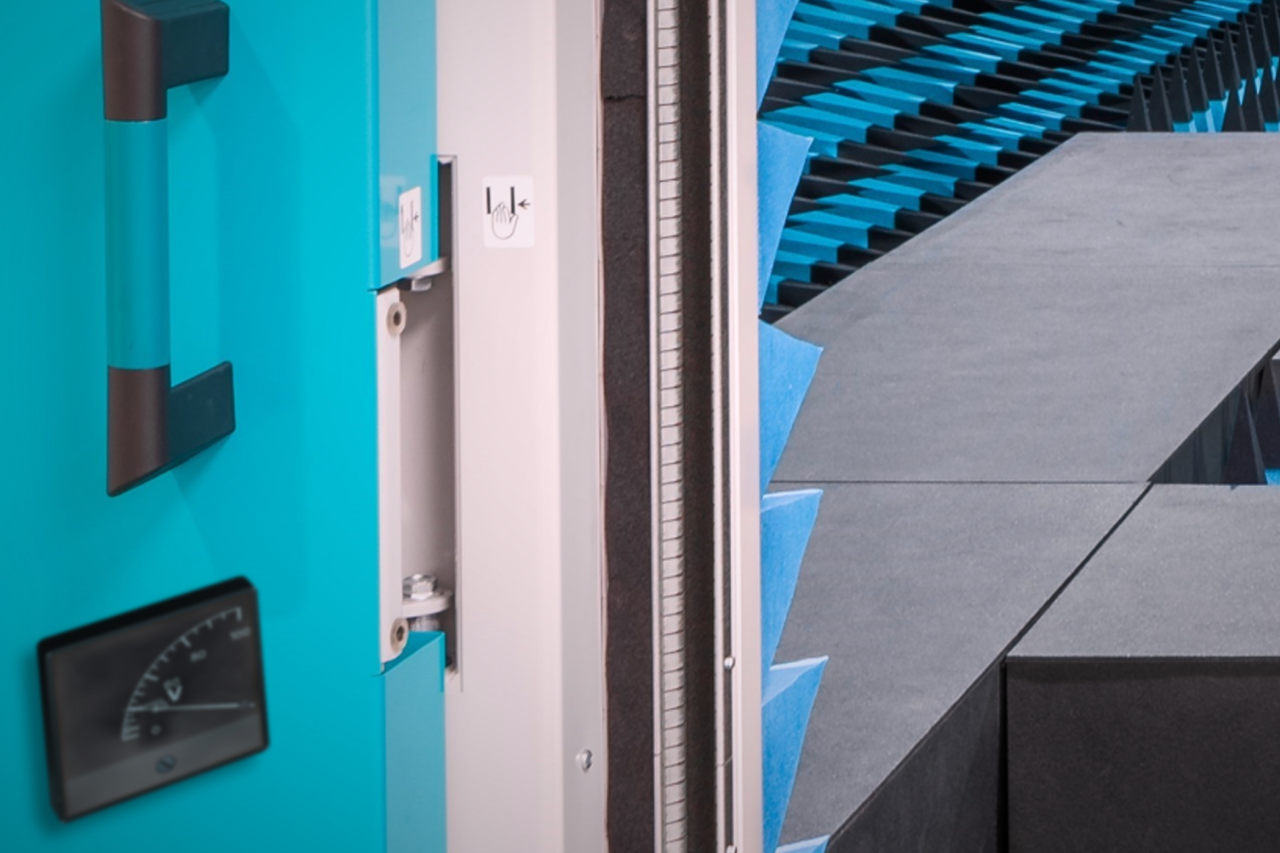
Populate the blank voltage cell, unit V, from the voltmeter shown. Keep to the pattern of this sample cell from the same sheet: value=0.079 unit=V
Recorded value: value=40 unit=V
